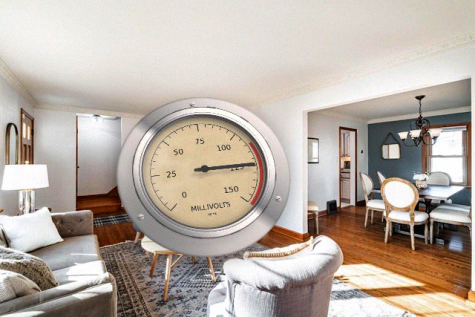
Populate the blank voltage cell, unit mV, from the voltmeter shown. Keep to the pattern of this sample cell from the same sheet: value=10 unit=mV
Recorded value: value=125 unit=mV
